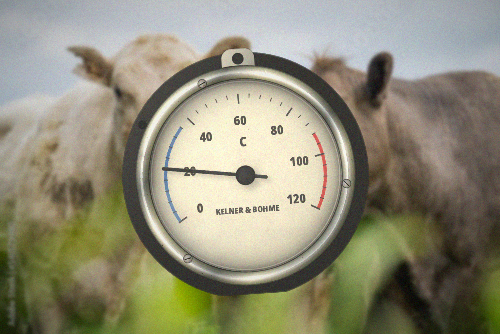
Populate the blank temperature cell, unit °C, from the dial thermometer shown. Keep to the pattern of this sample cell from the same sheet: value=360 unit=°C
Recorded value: value=20 unit=°C
